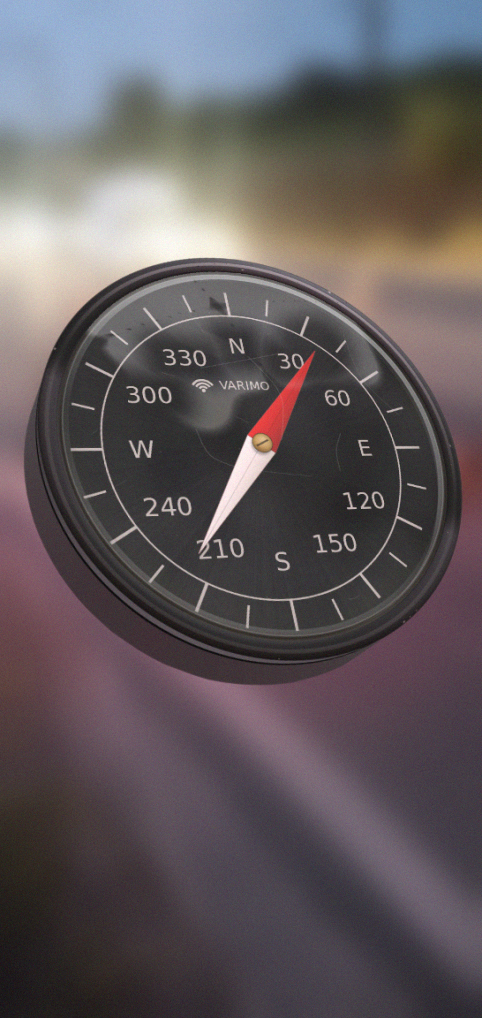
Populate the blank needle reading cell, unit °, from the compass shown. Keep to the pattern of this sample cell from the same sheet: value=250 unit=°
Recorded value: value=37.5 unit=°
